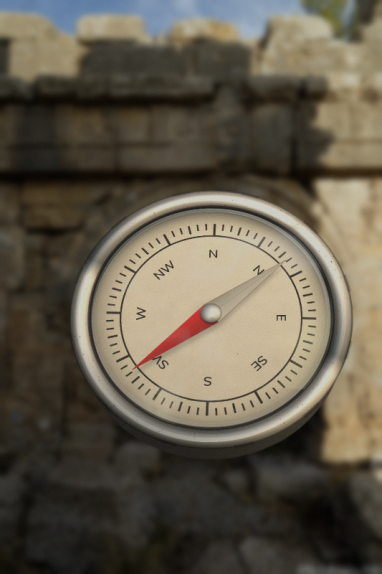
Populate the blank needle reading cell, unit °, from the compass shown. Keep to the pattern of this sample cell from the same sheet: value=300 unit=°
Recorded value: value=230 unit=°
